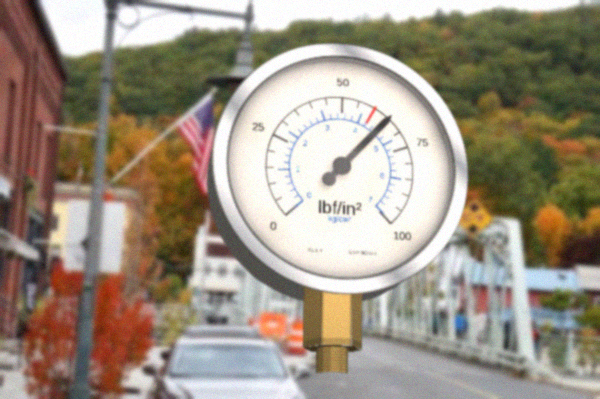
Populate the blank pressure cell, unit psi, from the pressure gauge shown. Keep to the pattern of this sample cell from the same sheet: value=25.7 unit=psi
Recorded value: value=65 unit=psi
